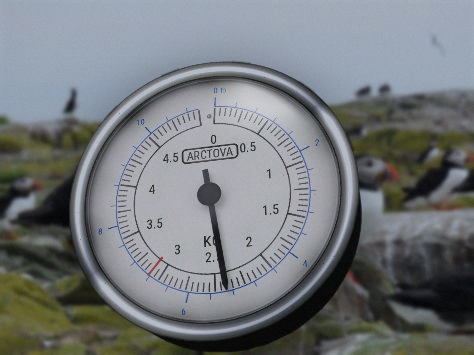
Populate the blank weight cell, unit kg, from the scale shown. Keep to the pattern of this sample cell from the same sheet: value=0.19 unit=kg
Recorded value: value=2.4 unit=kg
